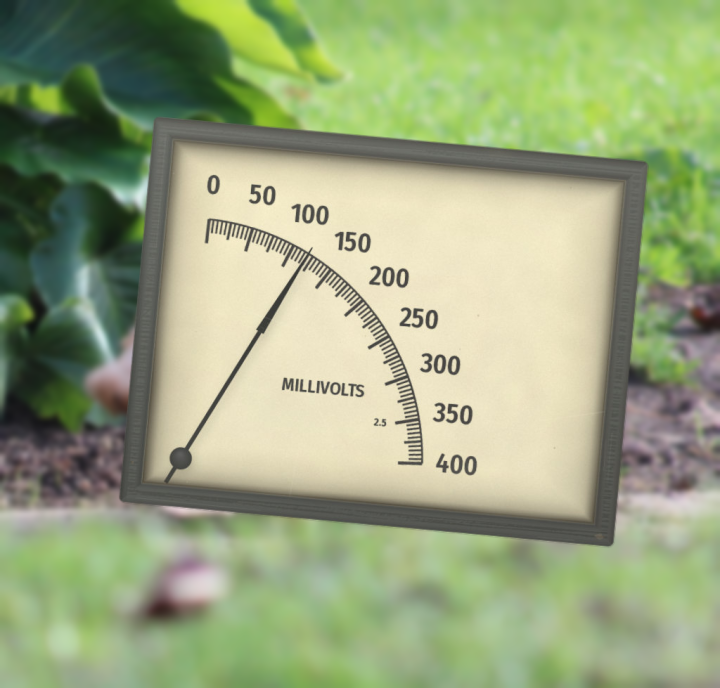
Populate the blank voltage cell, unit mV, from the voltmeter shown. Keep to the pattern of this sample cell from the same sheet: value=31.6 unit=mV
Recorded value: value=120 unit=mV
